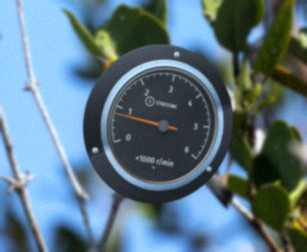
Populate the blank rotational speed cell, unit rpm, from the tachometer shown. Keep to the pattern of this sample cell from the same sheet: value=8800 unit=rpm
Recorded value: value=800 unit=rpm
